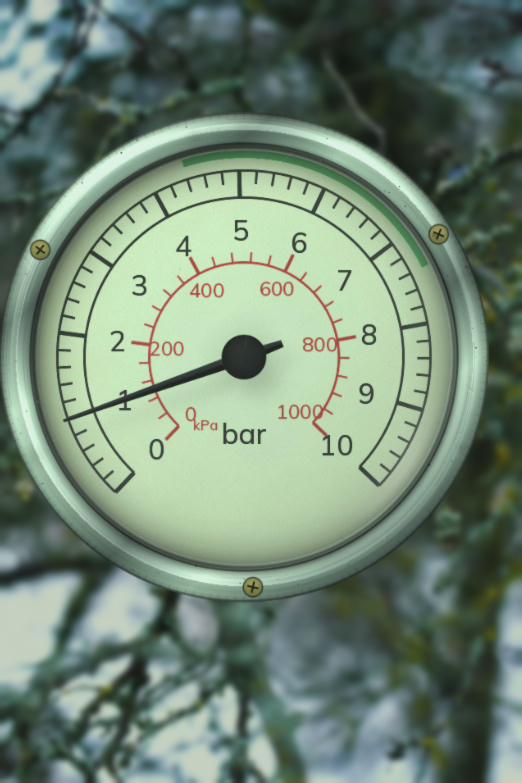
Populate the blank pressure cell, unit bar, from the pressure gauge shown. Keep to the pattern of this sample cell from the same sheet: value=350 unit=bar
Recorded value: value=1 unit=bar
